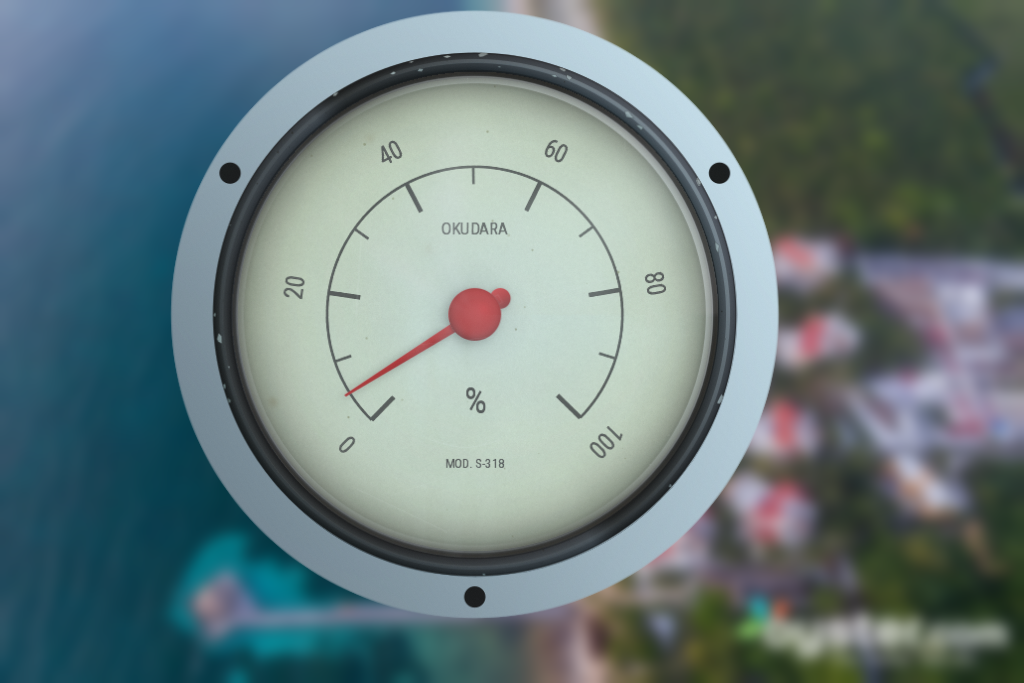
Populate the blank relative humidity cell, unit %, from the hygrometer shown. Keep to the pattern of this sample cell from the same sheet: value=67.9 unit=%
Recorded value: value=5 unit=%
